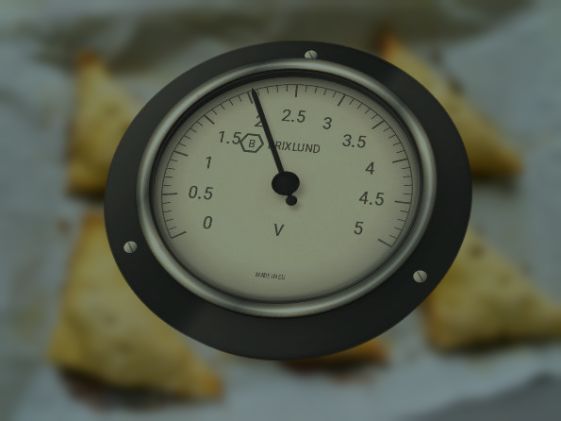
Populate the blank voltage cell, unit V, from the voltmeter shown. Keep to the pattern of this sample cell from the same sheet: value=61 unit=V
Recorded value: value=2.05 unit=V
